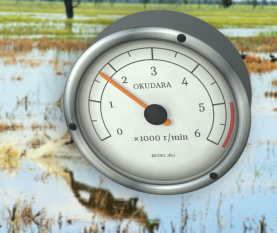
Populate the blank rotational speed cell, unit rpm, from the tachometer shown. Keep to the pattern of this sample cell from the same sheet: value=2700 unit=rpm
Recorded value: value=1750 unit=rpm
